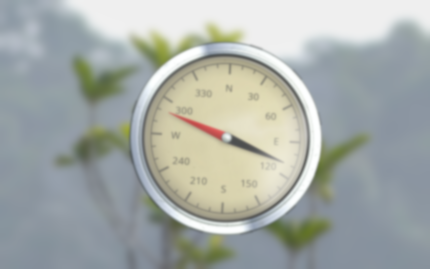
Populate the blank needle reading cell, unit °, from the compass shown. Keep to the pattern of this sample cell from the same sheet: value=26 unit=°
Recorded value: value=290 unit=°
